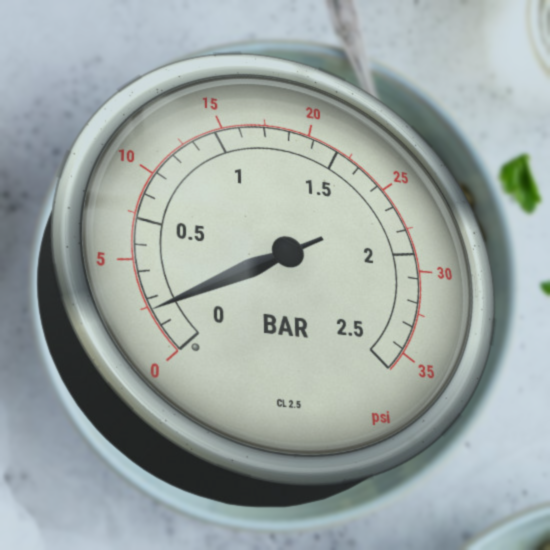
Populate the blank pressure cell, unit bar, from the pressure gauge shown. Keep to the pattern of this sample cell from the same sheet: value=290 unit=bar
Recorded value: value=0.15 unit=bar
